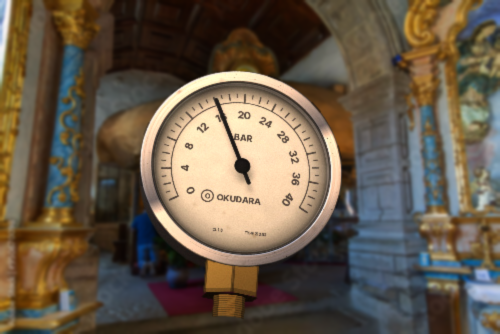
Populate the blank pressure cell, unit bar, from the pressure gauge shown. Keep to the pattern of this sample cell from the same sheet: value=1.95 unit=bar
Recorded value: value=16 unit=bar
